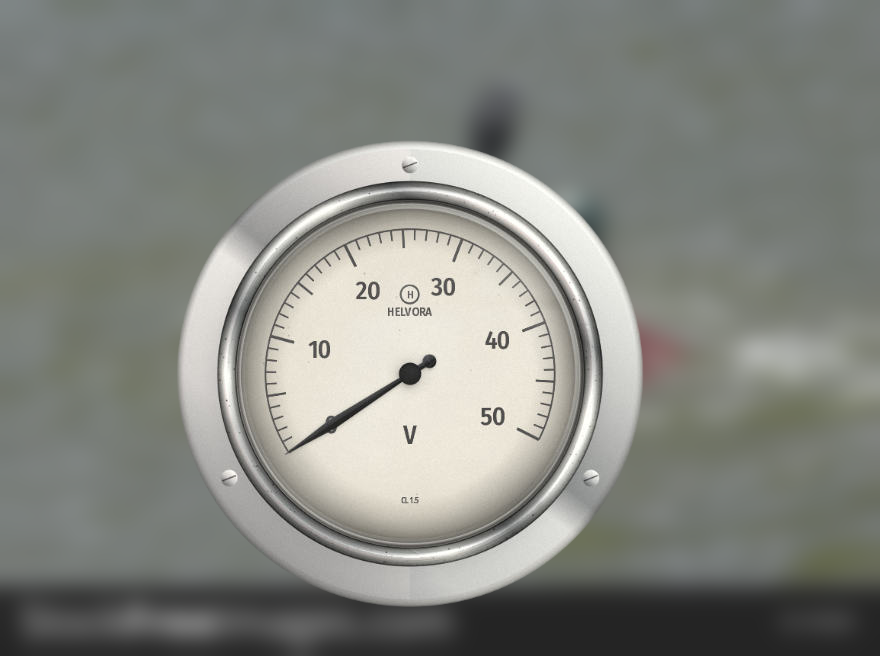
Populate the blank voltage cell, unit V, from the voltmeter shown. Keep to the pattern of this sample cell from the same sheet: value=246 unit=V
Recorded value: value=0 unit=V
